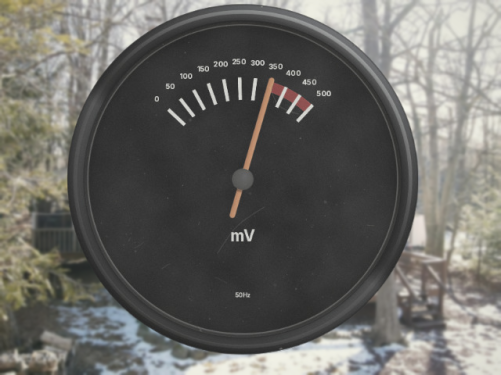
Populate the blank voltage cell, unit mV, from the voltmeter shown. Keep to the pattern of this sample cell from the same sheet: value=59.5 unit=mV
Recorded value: value=350 unit=mV
